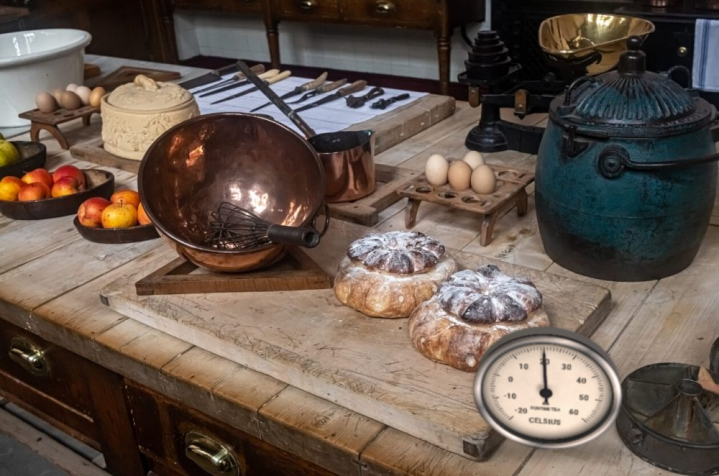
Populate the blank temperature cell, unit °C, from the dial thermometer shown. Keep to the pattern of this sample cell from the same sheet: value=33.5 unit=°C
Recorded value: value=20 unit=°C
